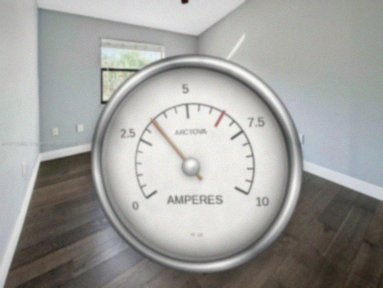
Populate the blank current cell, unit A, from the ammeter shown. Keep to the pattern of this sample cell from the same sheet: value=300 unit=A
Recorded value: value=3.5 unit=A
